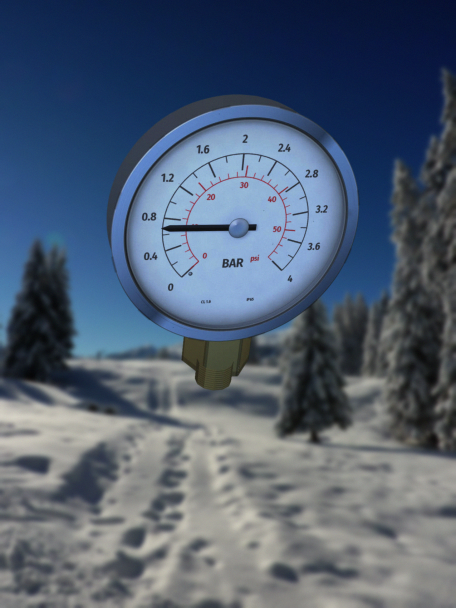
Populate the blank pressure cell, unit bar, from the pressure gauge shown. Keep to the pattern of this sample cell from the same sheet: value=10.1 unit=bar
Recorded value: value=0.7 unit=bar
